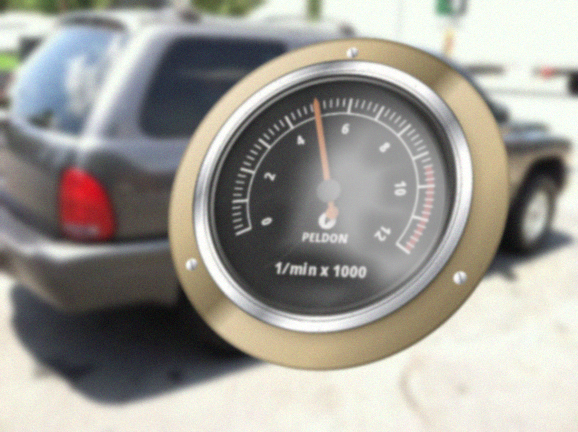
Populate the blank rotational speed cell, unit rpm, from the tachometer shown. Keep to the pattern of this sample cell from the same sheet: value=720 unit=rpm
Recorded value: value=5000 unit=rpm
